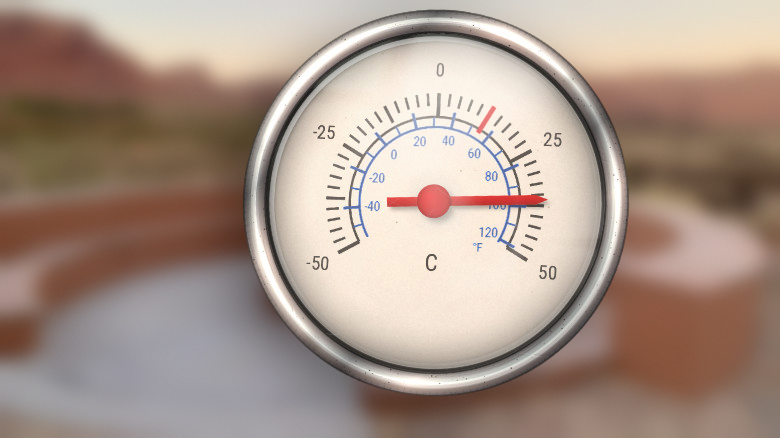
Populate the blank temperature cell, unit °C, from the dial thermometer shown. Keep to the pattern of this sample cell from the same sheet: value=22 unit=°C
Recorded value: value=36.25 unit=°C
